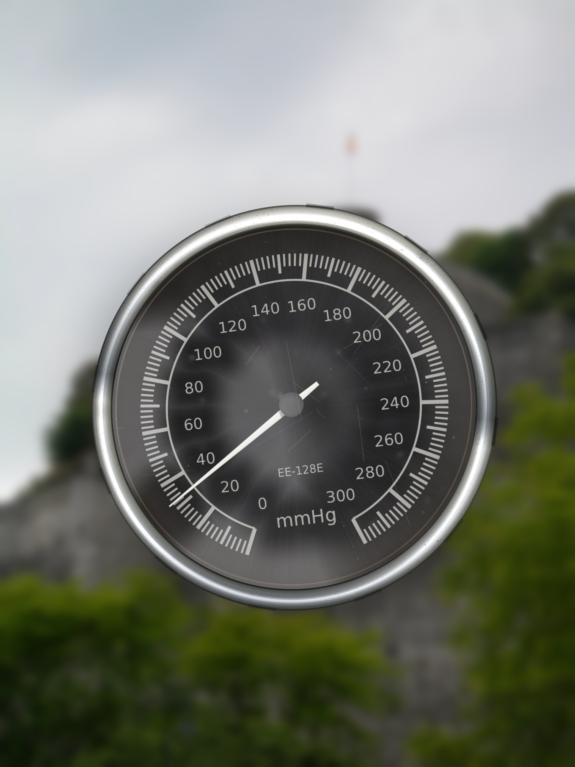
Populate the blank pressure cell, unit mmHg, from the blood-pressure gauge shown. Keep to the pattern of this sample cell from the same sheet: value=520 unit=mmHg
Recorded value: value=32 unit=mmHg
